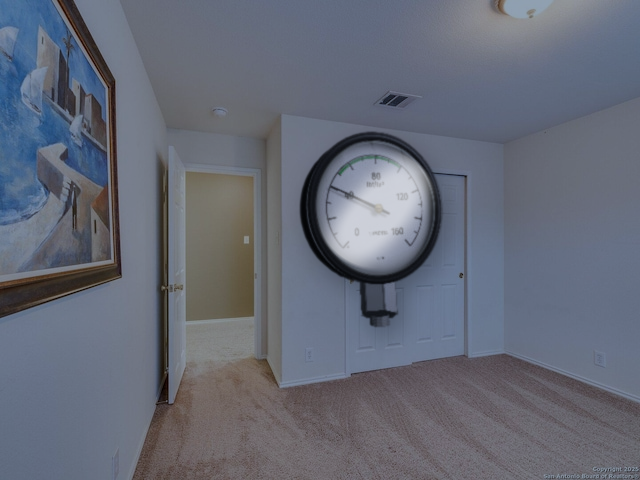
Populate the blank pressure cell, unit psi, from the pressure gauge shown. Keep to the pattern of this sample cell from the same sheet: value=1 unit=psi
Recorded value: value=40 unit=psi
